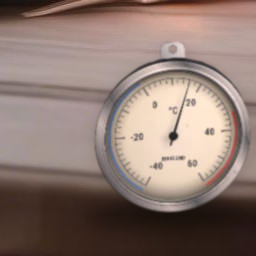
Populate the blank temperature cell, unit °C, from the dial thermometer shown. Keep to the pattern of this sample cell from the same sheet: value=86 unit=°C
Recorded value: value=16 unit=°C
